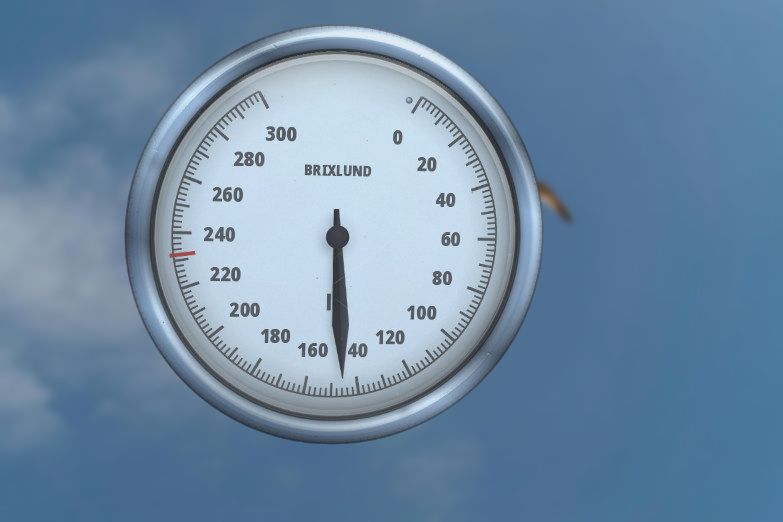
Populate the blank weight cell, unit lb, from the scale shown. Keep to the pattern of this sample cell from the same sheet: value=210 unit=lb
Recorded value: value=146 unit=lb
